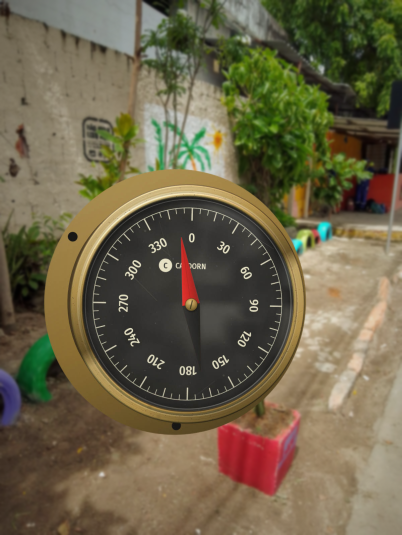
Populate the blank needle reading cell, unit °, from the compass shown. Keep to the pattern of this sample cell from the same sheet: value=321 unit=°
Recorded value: value=350 unit=°
